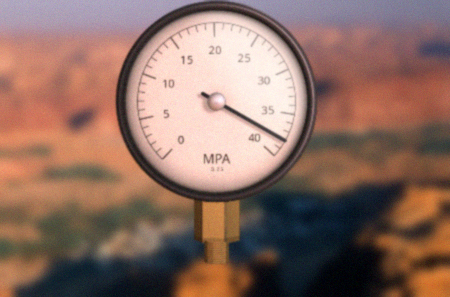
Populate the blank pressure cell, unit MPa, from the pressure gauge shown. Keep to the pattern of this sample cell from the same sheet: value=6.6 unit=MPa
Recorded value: value=38 unit=MPa
